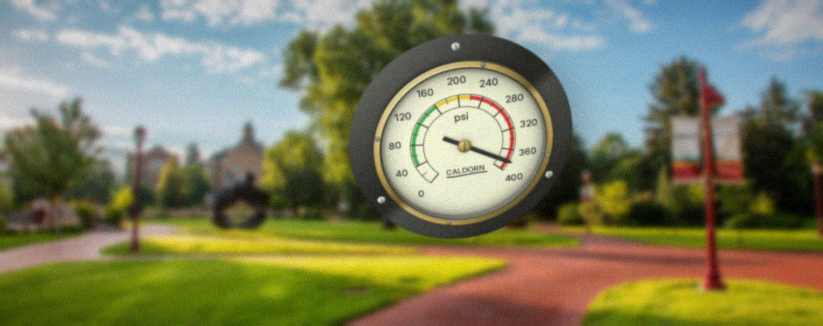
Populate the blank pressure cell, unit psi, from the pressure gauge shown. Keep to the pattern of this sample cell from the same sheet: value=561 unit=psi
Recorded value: value=380 unit=psi
